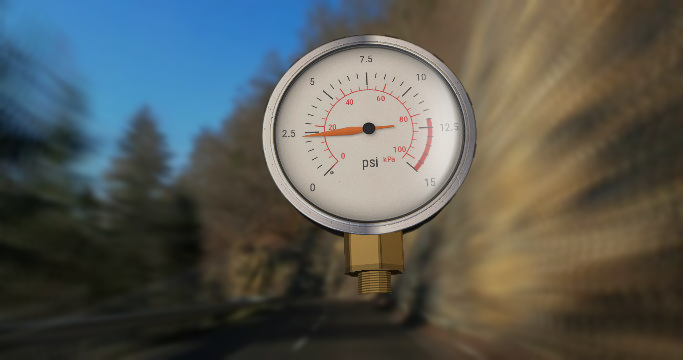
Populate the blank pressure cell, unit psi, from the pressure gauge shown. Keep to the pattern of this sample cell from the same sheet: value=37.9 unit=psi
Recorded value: value=2.25 unit=psi
